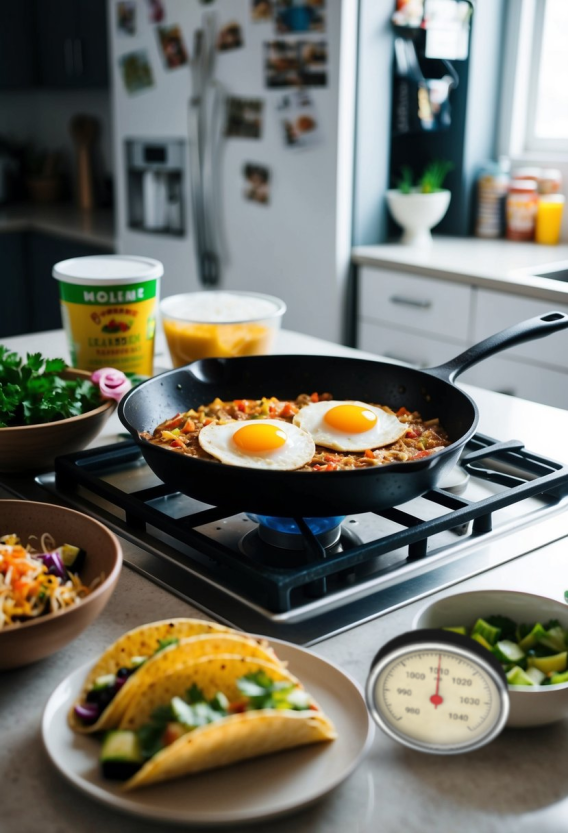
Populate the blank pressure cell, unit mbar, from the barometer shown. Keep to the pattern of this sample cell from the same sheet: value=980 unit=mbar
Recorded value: value=1010 unit=mbar
